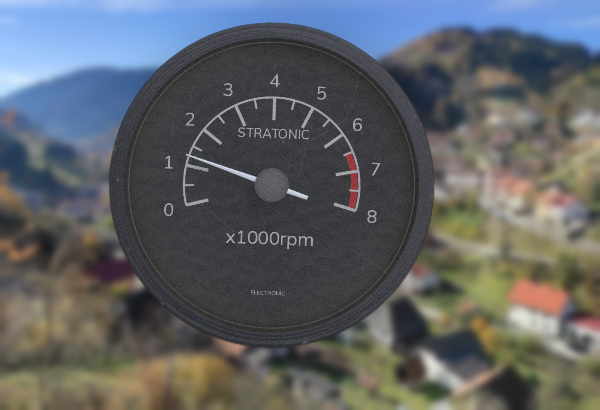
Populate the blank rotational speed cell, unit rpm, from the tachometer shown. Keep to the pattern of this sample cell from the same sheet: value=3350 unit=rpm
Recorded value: value=1250 unit=rpm
